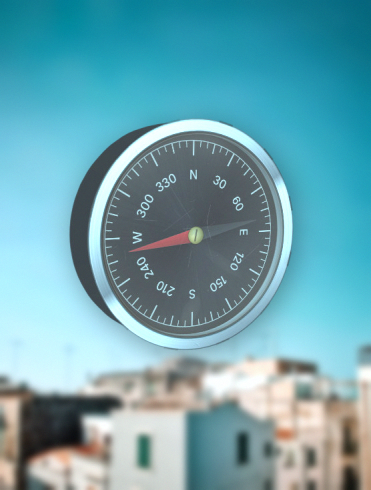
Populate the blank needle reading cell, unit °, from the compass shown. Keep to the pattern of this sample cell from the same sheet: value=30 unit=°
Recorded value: value=260 unit=°
